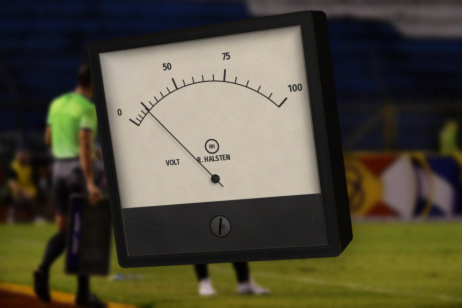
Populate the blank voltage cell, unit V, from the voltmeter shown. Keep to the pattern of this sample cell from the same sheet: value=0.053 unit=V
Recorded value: value=25 unit=V
